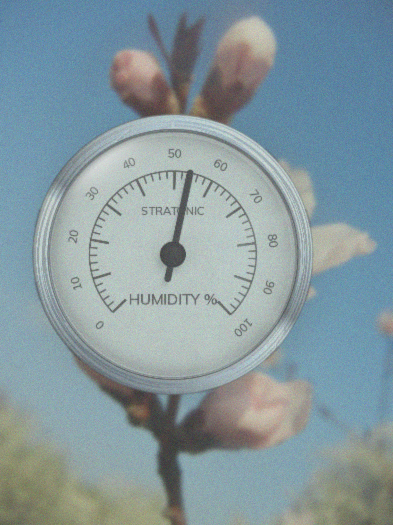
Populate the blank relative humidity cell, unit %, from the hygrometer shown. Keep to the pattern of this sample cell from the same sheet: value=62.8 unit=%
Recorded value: value=54 unit=%
